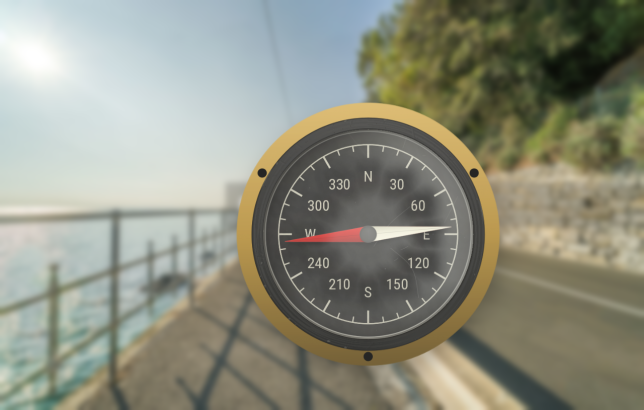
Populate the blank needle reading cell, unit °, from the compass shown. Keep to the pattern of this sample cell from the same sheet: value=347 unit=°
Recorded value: value=265 unit=°
